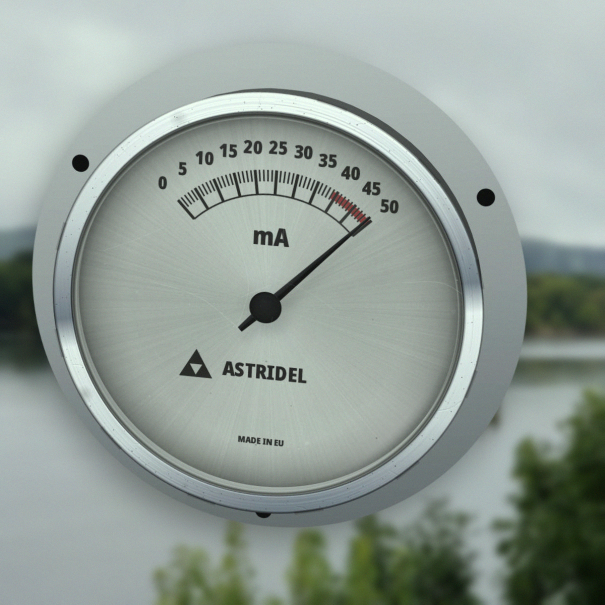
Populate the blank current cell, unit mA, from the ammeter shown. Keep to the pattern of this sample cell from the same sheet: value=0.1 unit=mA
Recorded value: value=49 unit=mA
